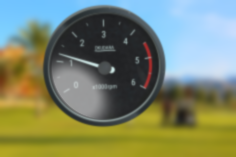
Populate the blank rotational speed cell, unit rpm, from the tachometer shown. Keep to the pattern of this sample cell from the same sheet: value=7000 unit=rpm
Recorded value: value=1250 unit=rpm
